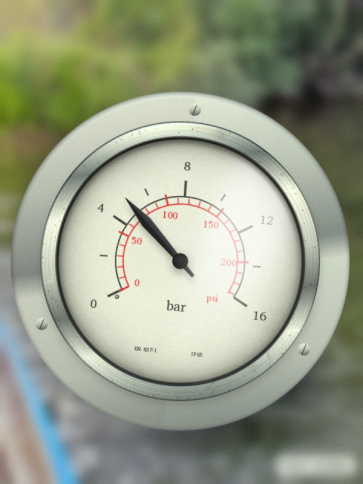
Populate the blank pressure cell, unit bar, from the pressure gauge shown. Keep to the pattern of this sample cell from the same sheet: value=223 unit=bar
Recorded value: value=5 unit=bar
